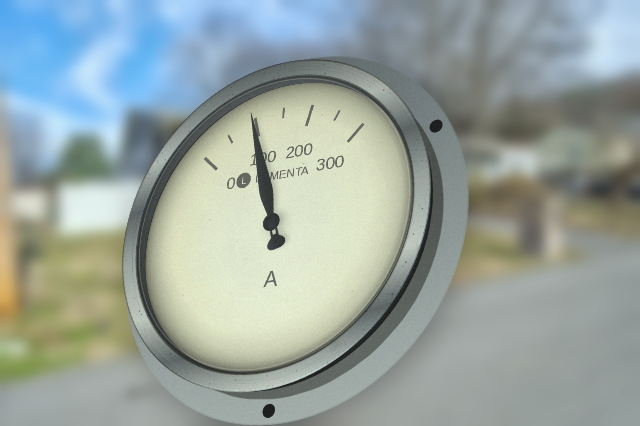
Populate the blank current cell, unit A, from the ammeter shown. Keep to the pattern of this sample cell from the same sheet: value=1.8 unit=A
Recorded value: value=100 unit=A
